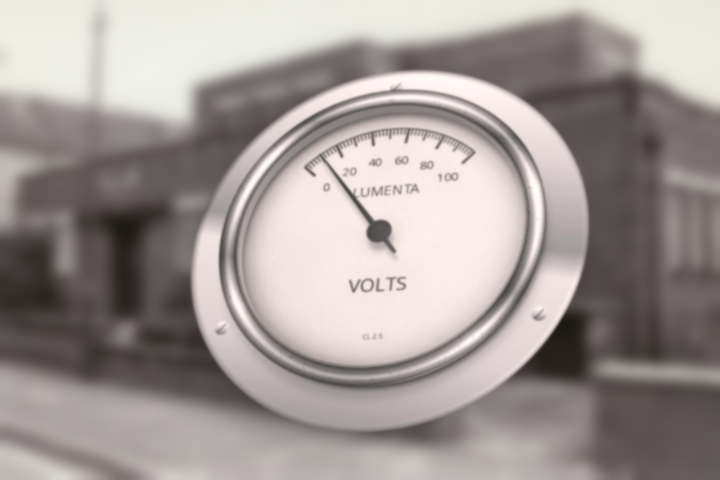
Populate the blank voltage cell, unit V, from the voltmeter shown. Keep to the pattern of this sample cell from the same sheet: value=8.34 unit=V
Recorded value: value=10 unit=V
